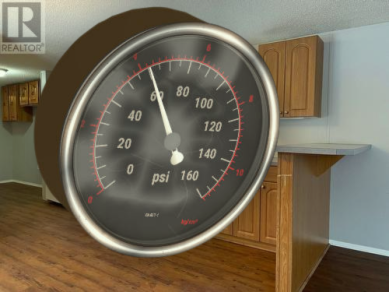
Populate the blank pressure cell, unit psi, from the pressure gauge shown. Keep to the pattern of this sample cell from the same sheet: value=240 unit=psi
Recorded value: value=60 unit=psi
